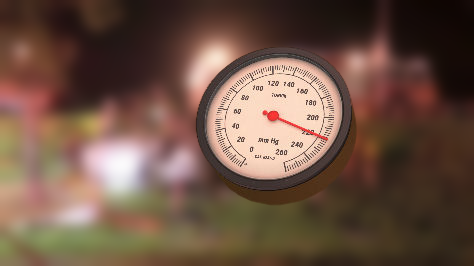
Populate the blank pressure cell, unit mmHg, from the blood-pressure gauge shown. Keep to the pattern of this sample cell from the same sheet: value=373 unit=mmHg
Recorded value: value=220 unit=mmHg
